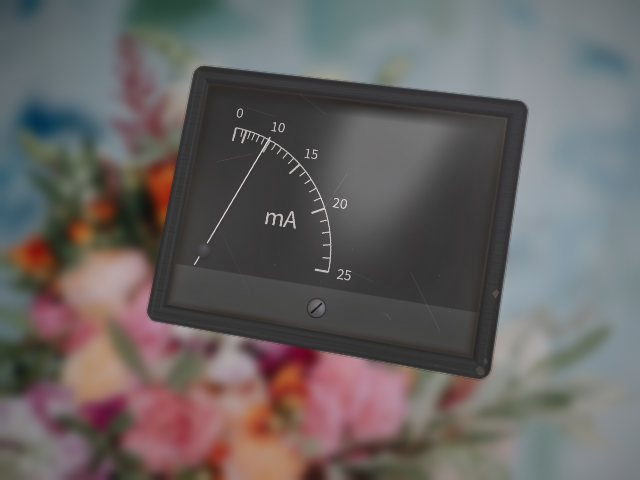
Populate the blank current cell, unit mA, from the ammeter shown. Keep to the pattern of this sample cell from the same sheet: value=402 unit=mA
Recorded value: value=10 unit=mA
